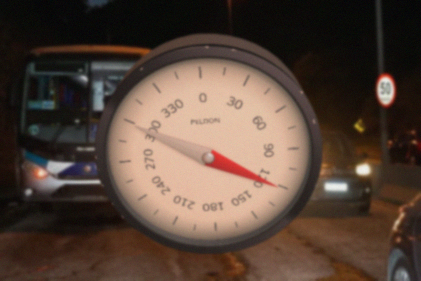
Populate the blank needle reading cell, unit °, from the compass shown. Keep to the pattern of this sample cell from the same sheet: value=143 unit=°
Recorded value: value=120 unit=°
